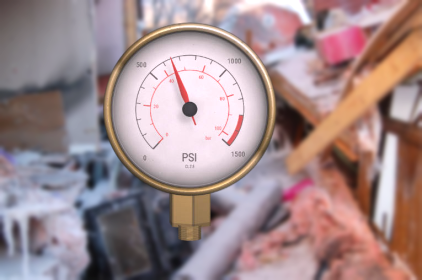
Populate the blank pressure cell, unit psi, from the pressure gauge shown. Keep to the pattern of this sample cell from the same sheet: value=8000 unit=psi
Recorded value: value=650 unit=psi
